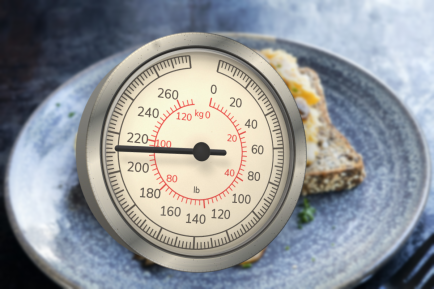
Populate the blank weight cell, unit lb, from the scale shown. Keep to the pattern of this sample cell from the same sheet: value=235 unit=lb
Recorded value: value=212 unit=lb
